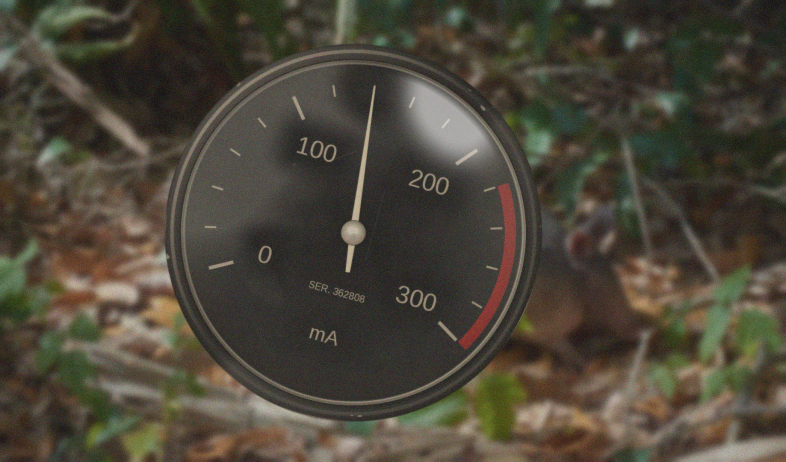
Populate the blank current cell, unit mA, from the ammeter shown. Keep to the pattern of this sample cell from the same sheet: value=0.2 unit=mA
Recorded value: value=140 unit=mA
